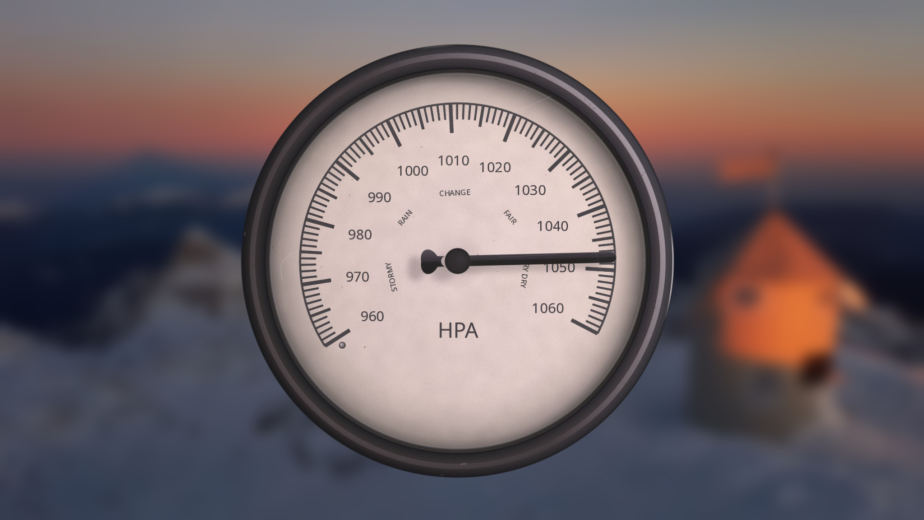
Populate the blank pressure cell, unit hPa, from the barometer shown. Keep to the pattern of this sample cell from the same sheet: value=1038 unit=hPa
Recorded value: value=1048 unit=hPa
